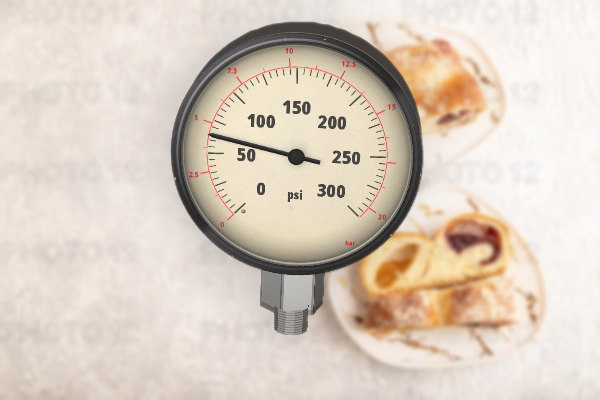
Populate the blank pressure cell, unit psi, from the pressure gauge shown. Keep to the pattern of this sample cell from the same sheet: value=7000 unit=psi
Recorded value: value=65 unit=psi
